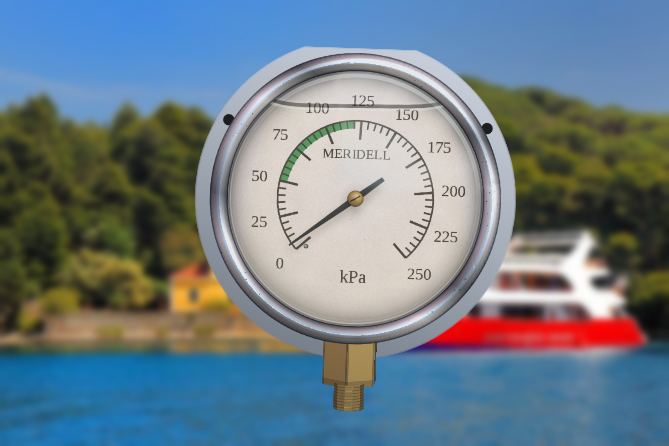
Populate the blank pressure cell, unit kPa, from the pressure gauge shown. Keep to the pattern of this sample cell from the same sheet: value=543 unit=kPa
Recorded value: value=5 unit=kPa
